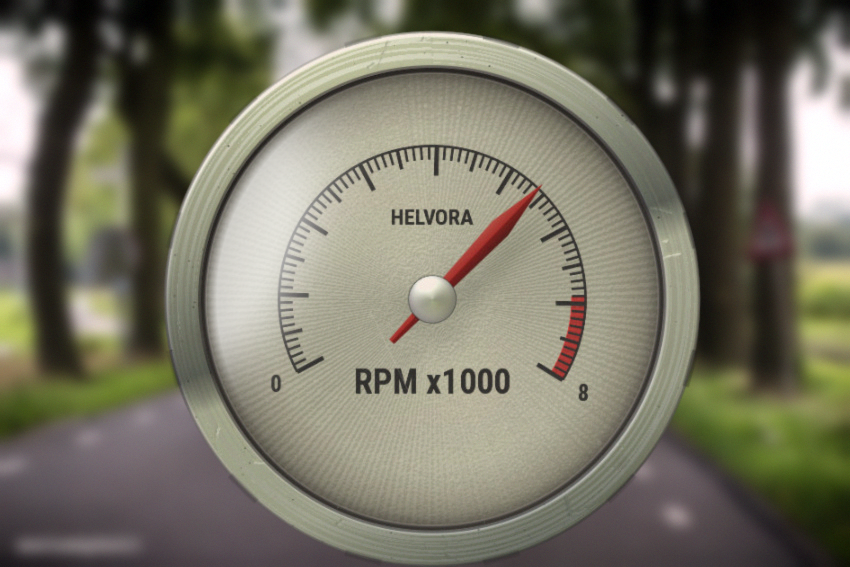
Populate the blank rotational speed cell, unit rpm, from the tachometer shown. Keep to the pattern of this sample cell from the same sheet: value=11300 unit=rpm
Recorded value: value=5400 unit=rpm
